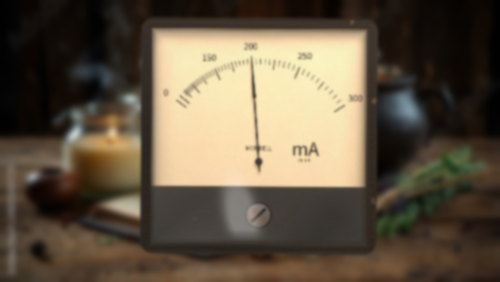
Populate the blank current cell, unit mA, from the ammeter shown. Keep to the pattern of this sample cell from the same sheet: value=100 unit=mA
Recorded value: value=200 unit=mA
